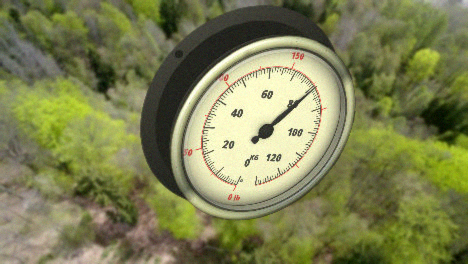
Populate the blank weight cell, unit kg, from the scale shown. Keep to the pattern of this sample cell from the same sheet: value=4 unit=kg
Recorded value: value=80 unit=kg
